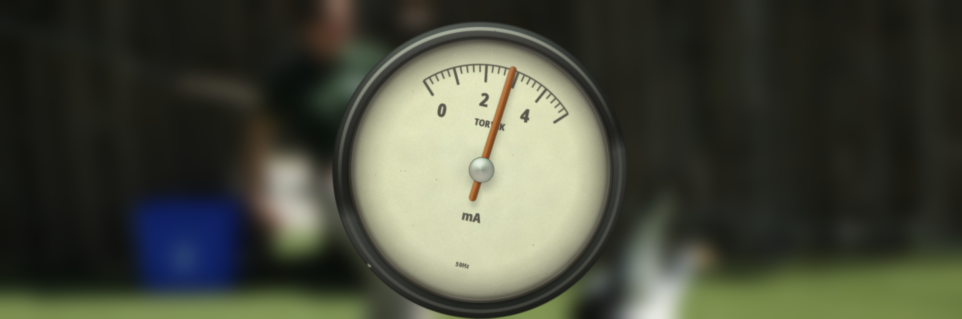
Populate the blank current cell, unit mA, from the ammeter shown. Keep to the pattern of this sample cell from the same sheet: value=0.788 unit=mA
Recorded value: value=2.8 unit=mA
